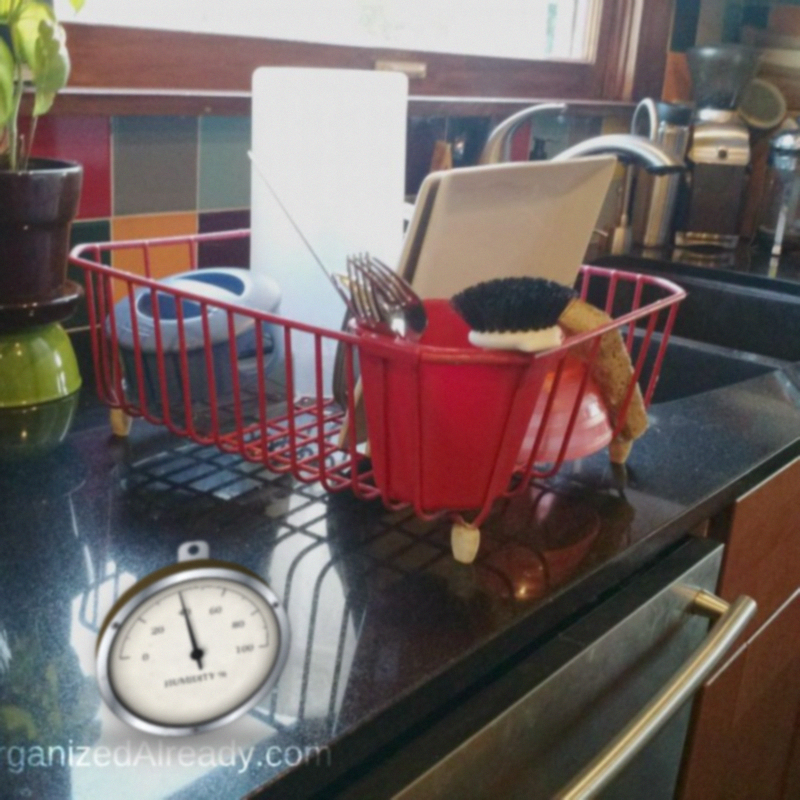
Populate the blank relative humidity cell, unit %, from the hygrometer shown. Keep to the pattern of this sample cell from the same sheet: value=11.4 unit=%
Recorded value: value=40 unit=%
